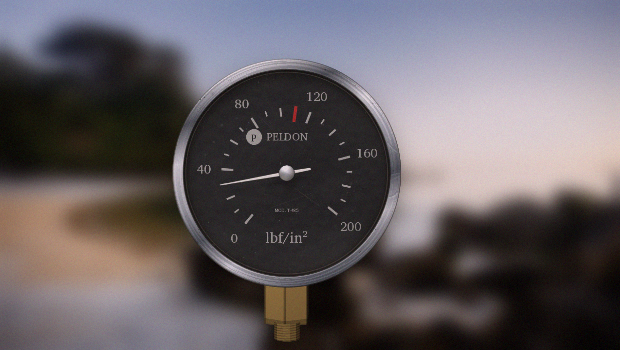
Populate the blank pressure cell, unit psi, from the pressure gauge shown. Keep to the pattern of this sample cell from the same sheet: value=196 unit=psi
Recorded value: value=30 unit=psi
